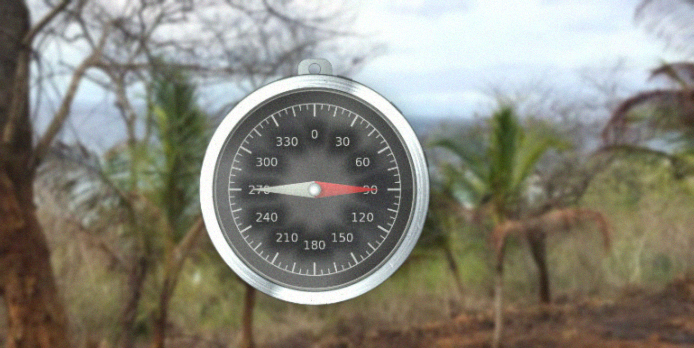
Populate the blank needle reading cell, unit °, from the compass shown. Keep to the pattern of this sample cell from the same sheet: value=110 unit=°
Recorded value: value=90 unit=°
